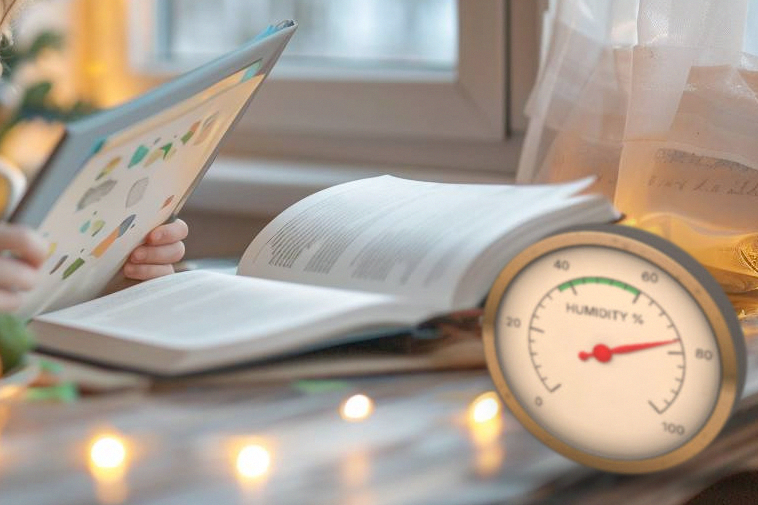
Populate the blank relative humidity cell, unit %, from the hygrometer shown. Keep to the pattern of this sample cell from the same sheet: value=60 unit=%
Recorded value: value=76 unit=%
